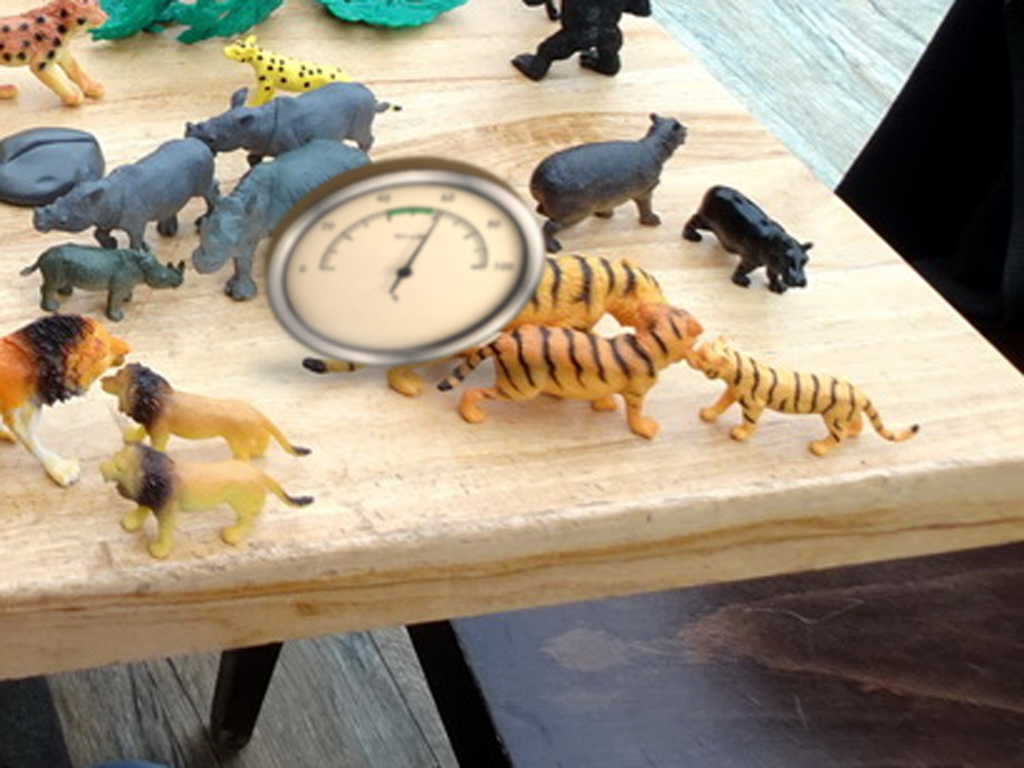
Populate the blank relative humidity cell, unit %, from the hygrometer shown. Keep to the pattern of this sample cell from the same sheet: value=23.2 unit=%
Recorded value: value=60 unit=%
